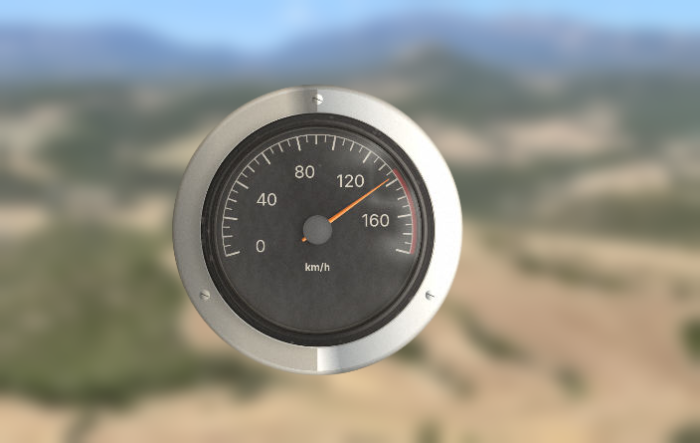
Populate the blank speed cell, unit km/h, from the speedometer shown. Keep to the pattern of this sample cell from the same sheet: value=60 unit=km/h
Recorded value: value=137.5 unit=km/h
